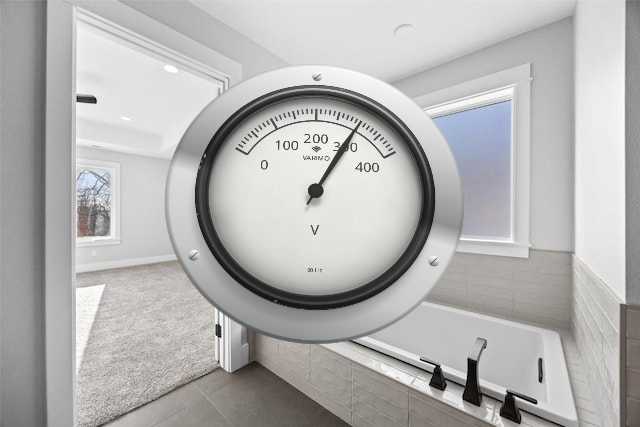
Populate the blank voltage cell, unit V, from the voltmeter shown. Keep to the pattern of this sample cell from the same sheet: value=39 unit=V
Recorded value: value=300 unit=V
